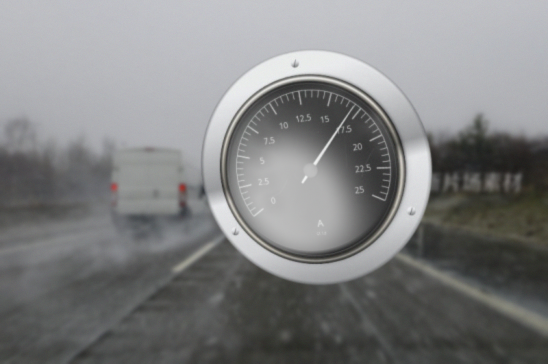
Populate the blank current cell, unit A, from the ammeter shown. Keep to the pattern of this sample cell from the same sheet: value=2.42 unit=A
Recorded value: value=17 unit=A
